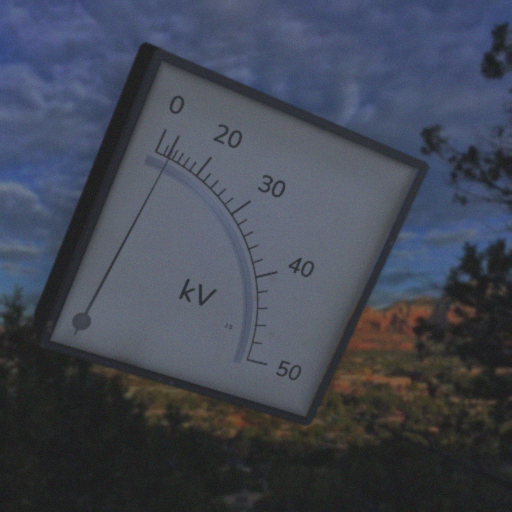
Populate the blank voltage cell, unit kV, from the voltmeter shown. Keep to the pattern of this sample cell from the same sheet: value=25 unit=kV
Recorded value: value=10 unit=kV
